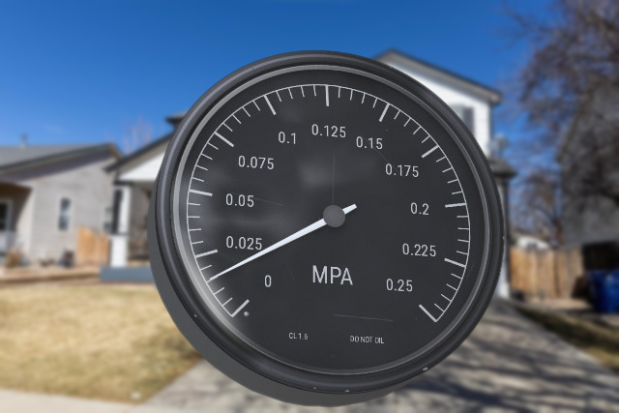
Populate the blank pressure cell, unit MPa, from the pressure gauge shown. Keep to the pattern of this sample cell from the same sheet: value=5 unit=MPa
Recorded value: value=0.015 unit=MPa
